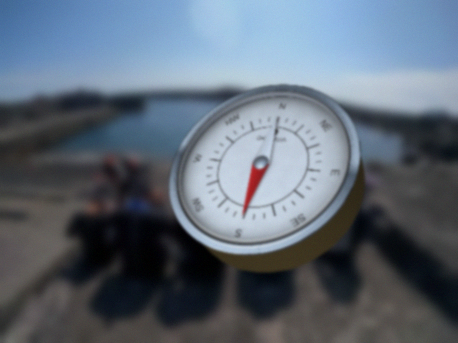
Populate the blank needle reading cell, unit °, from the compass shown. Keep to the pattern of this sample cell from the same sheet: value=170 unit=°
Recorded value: value=180 unit=°
